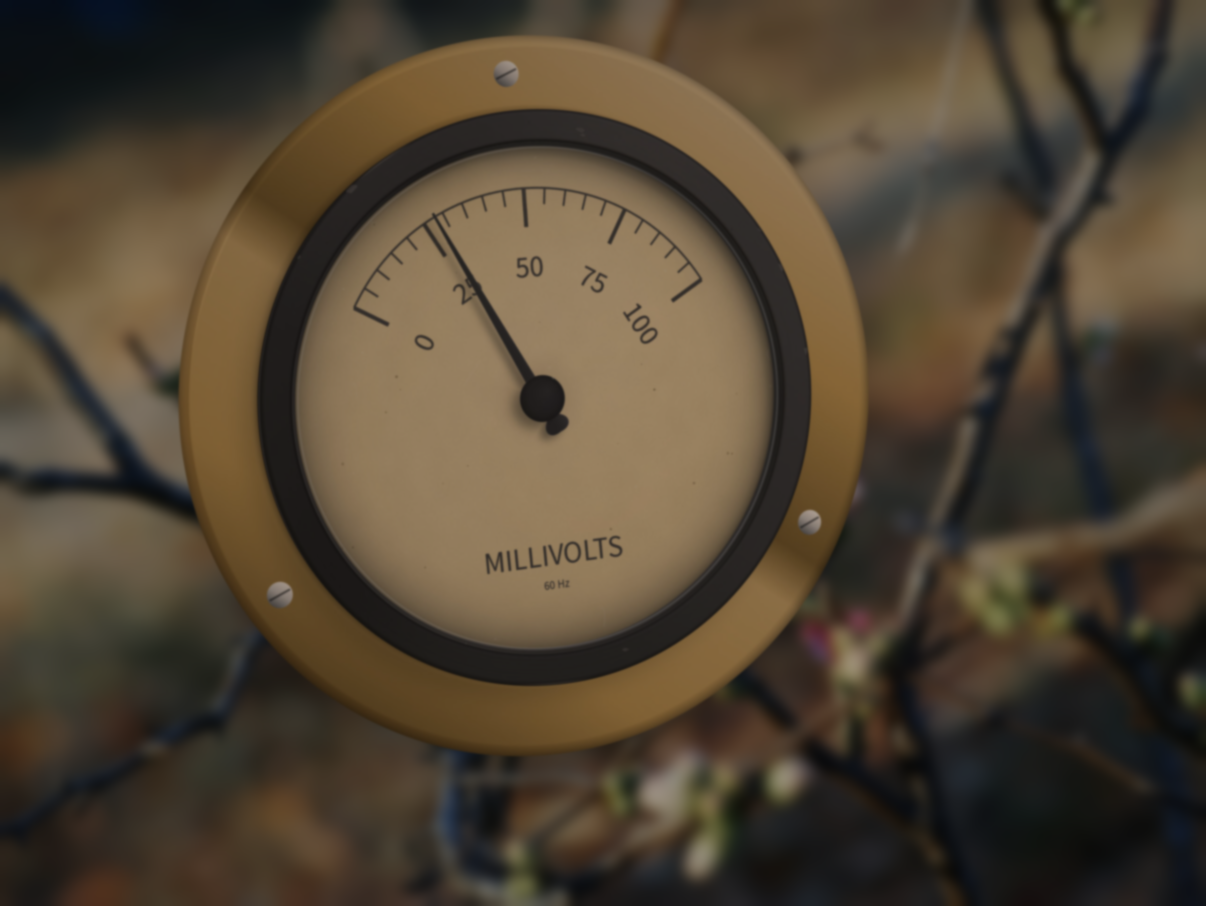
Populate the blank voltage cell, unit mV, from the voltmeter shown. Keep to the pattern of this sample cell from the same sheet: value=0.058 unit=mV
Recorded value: value=27.5 unit=mV
